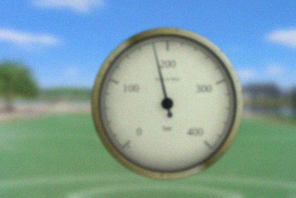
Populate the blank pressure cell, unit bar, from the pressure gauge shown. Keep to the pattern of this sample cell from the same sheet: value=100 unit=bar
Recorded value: value=180 unit=bar
